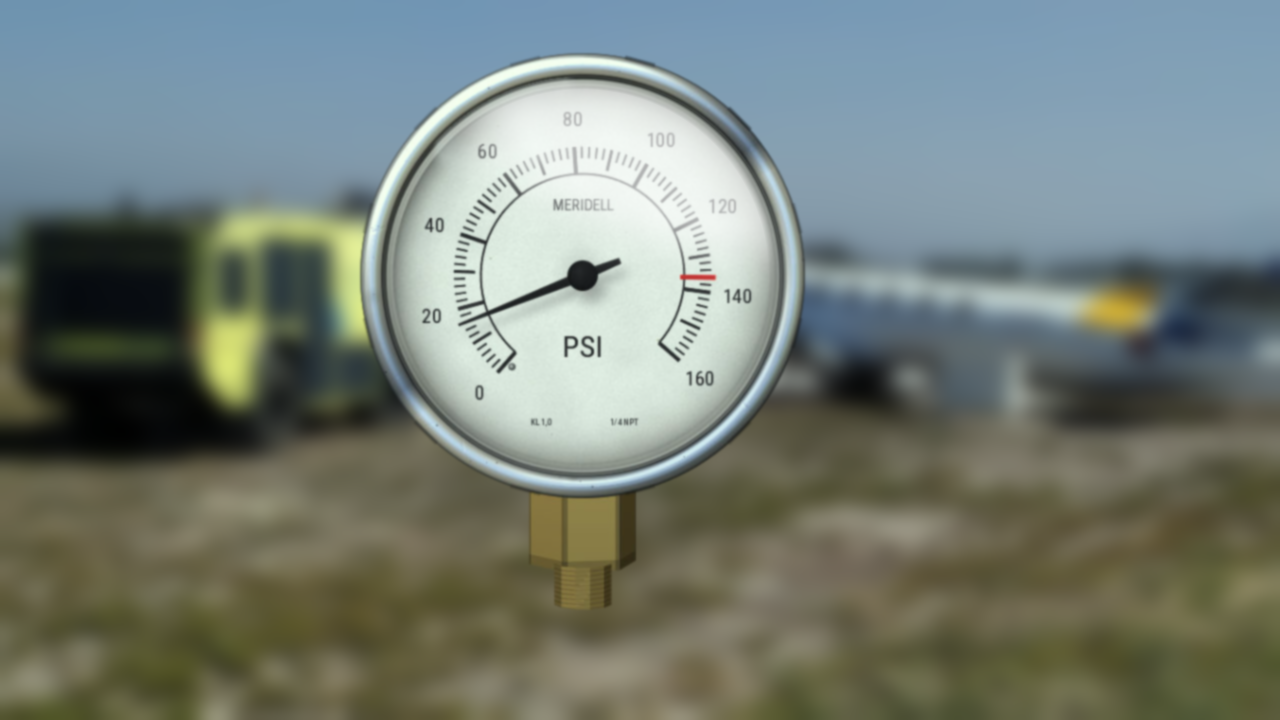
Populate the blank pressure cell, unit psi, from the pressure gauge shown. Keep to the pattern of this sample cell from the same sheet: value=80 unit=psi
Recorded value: value=16 unit=psi
